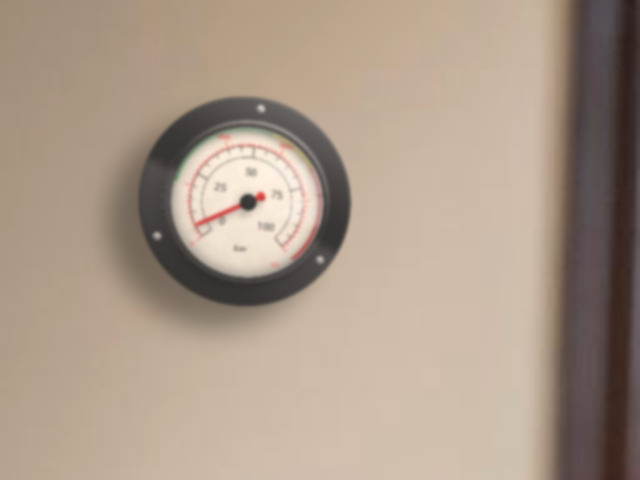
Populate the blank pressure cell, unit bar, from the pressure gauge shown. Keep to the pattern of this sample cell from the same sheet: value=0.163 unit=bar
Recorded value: value=5 unit=bar
